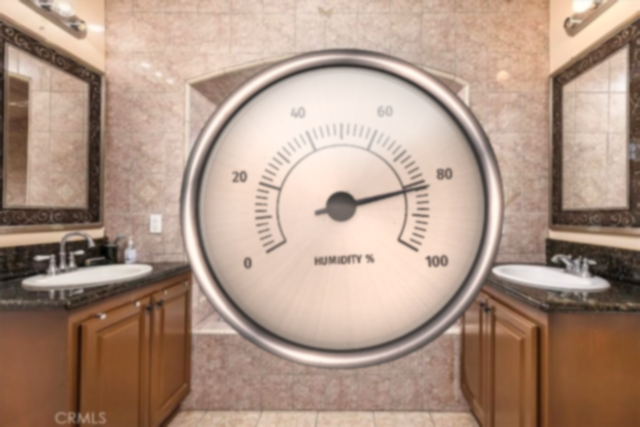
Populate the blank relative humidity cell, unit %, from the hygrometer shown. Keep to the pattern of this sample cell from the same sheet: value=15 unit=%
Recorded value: value=82 unit=%
